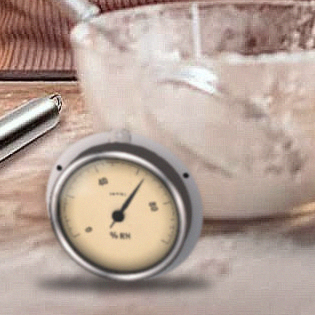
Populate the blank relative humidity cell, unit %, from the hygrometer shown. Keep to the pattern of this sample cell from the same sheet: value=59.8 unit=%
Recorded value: value=64 unit=%
